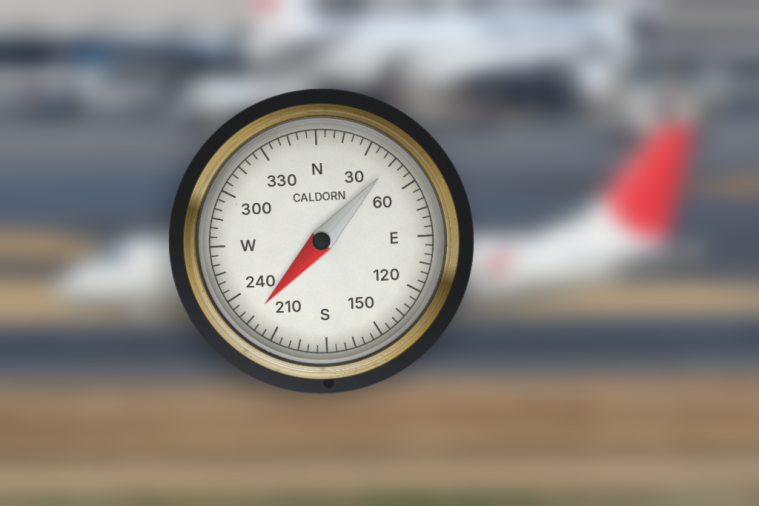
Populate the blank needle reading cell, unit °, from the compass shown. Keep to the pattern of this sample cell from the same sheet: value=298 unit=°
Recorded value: value=225 unit=°
